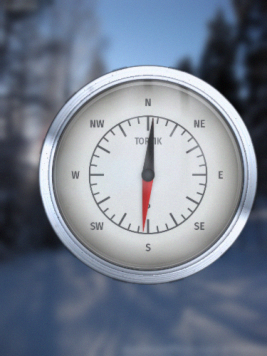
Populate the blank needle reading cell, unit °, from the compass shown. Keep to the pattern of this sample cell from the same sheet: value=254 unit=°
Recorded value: value=185 unit=°
